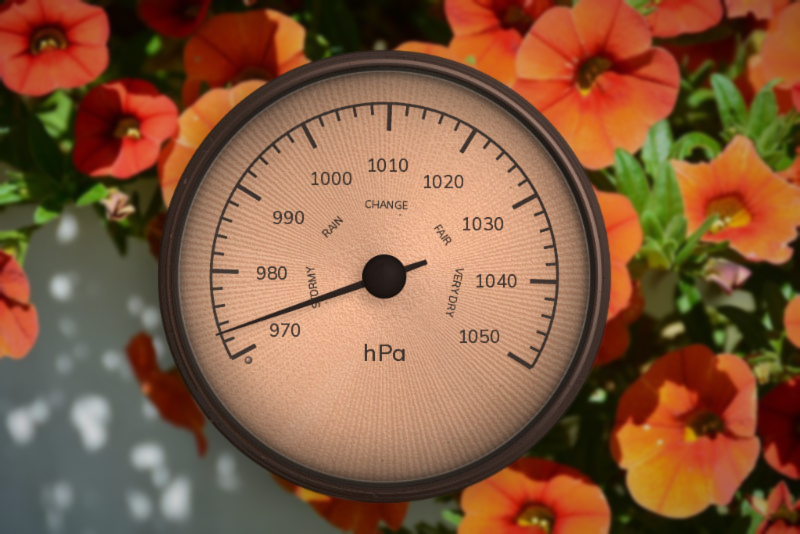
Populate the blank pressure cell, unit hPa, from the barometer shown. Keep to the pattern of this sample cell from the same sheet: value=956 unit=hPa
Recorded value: value=973 unit=hPa
